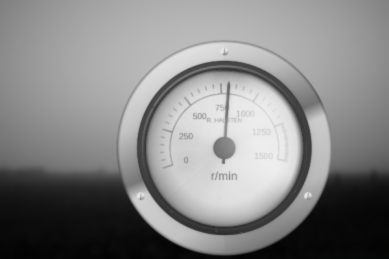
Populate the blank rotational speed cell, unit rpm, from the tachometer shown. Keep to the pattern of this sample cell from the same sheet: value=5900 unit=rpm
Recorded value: value=800 unit=rpm
